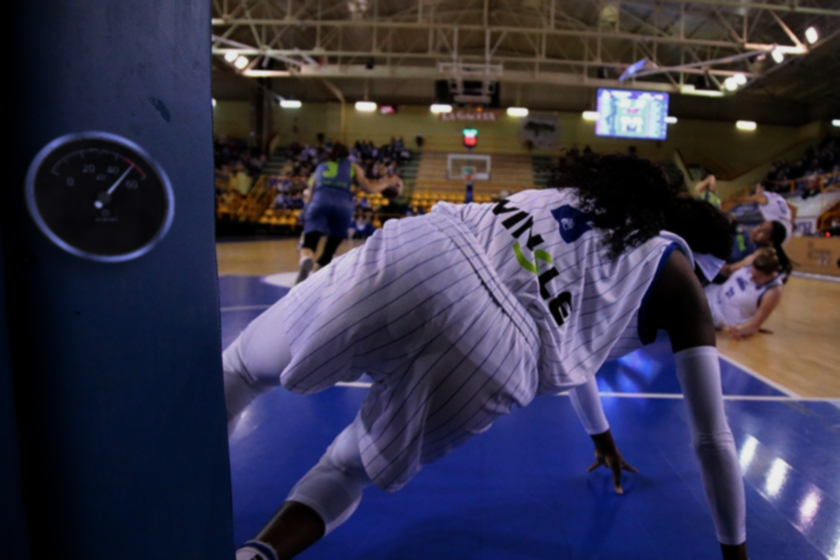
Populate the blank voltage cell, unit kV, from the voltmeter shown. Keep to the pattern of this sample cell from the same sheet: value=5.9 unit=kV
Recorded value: value=50 unit=kV
